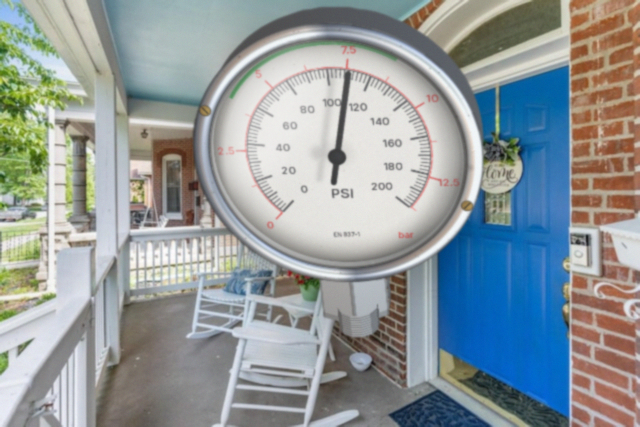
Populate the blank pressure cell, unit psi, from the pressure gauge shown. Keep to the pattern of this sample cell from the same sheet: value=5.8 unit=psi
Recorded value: value=110 unit=psi
